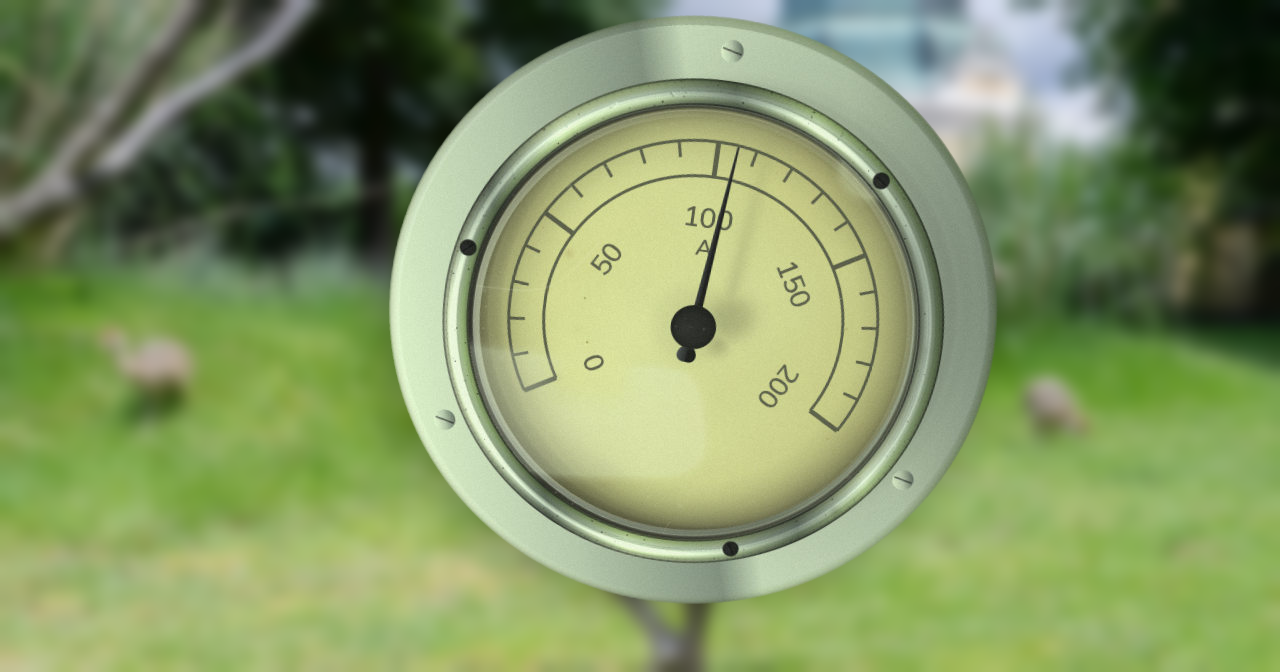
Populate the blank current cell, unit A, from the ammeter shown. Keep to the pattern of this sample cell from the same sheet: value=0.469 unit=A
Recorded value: value=105 unit=A
